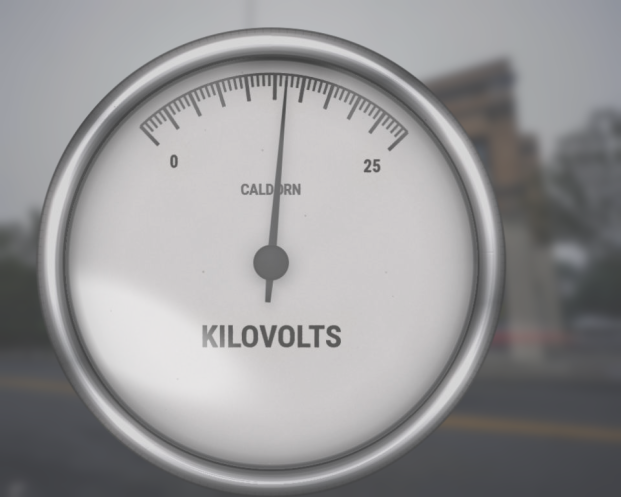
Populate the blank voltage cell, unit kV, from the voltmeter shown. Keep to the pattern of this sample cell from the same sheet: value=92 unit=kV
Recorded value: value=13.5 unit=kV
